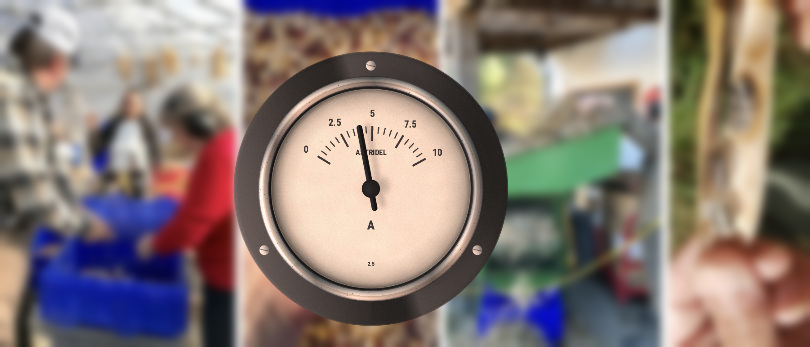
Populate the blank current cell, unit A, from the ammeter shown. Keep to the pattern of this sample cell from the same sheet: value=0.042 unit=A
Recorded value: value=4 unit=A
